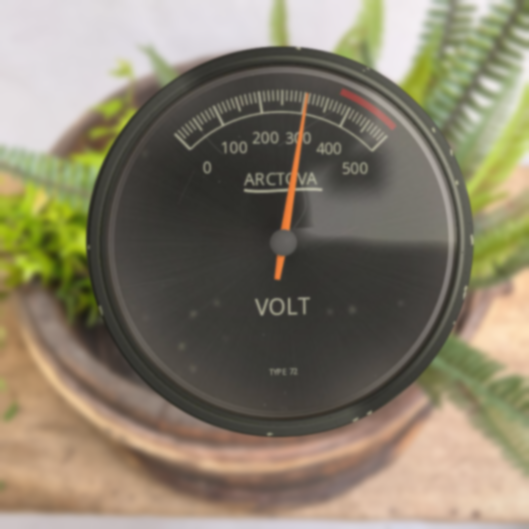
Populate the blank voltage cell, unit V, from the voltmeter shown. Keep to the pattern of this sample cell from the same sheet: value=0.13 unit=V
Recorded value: value=300 unit=V
